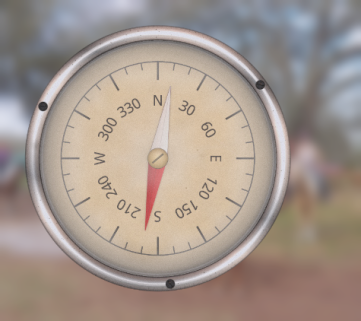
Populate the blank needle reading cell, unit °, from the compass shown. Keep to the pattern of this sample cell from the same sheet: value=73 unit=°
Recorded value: value=190 unit=°
